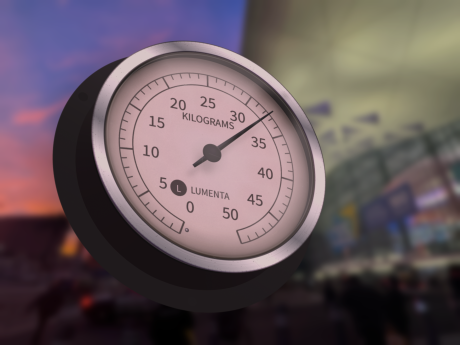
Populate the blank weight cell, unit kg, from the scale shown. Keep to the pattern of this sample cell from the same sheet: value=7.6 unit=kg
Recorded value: value=32.5 unit=kg
